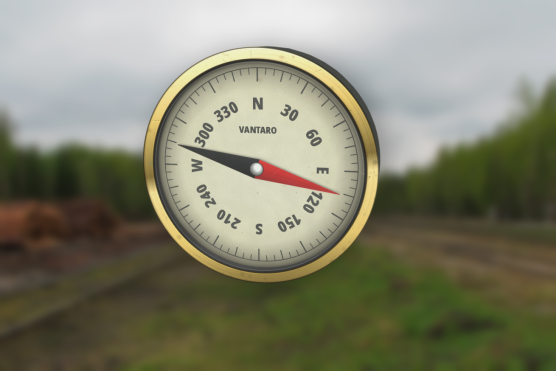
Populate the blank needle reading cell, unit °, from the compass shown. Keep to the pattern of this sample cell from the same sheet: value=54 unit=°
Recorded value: value=105 unit=°
